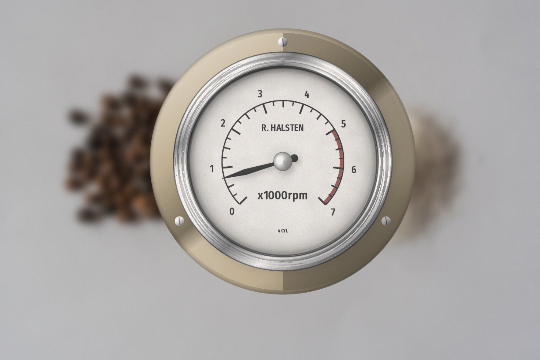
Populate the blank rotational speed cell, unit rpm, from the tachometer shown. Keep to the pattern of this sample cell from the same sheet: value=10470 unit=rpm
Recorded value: value=750 unit=rpm
